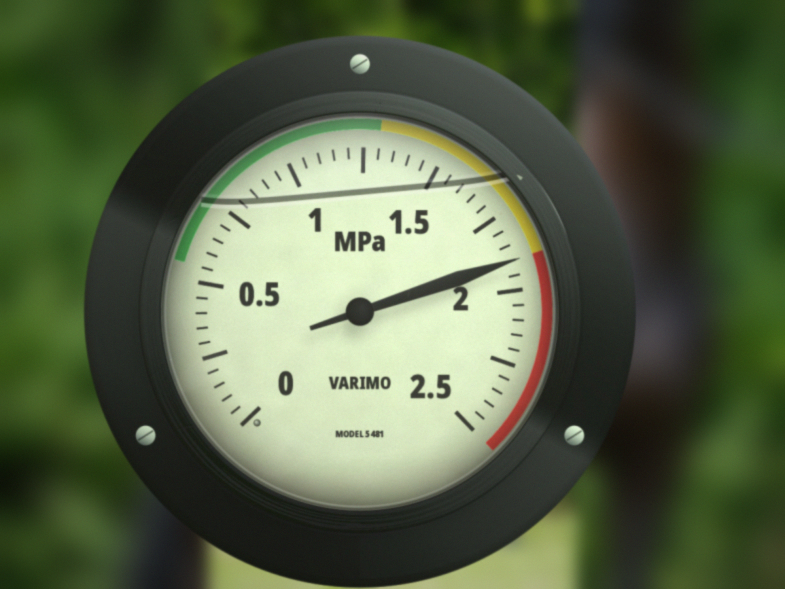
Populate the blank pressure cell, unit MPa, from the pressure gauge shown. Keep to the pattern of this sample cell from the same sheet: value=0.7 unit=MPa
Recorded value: value=1.9 unit=MPa
